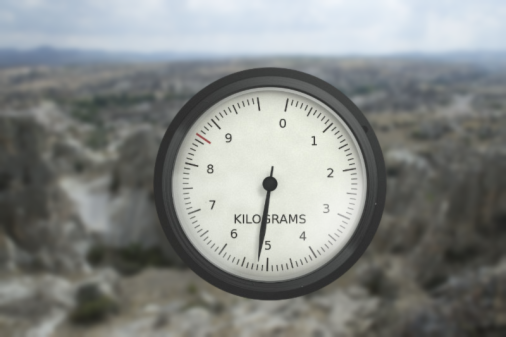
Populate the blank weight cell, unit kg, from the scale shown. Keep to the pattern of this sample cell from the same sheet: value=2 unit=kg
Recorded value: value=5.2 unit=kg
